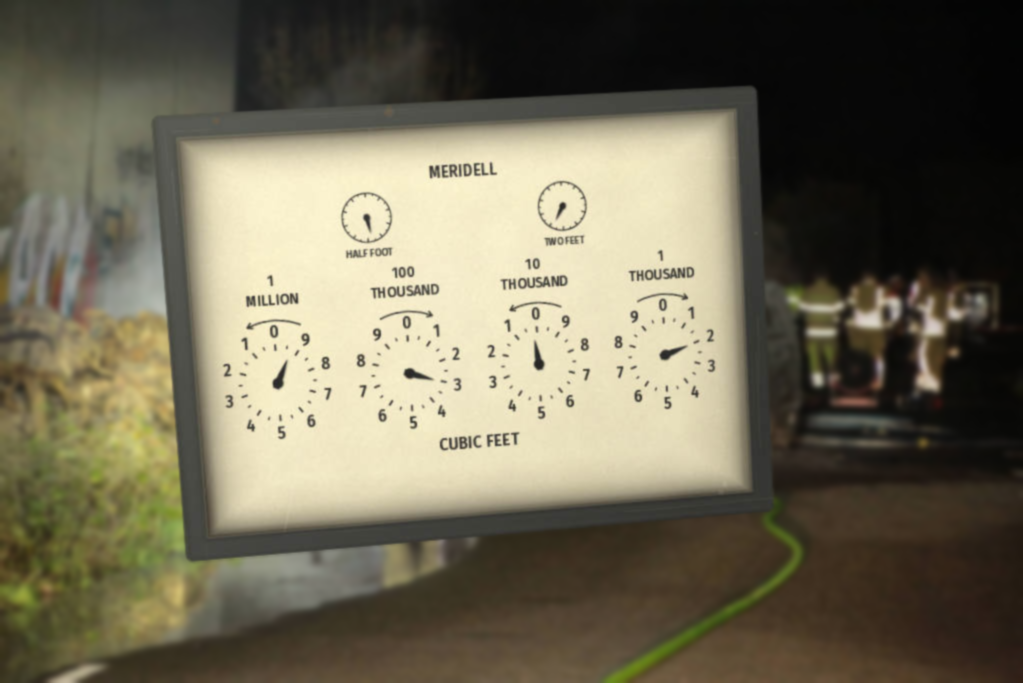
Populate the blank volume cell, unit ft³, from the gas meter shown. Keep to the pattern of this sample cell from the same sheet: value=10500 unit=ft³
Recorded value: value=930200 unit=ft³
